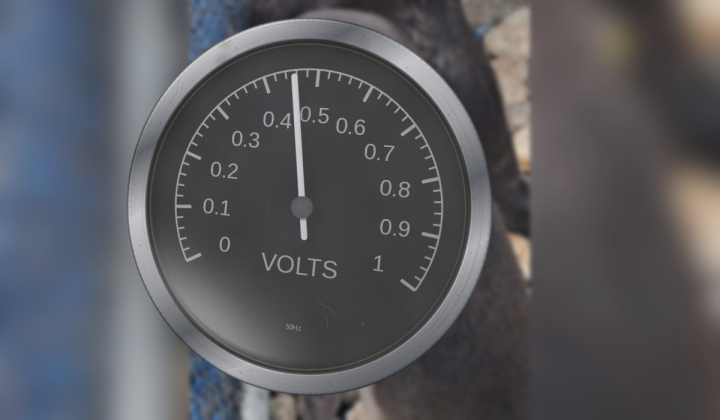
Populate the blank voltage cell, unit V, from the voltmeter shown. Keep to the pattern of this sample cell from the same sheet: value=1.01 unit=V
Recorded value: value=0.46 unit=V
